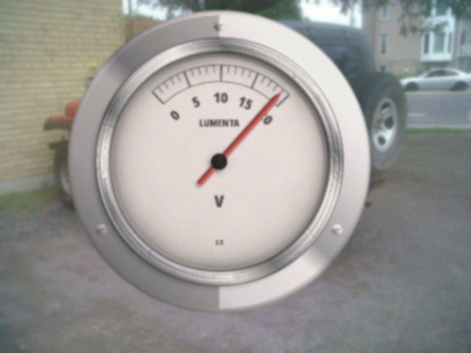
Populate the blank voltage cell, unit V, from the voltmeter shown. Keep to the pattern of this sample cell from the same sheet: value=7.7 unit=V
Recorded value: value=19 unit=V
